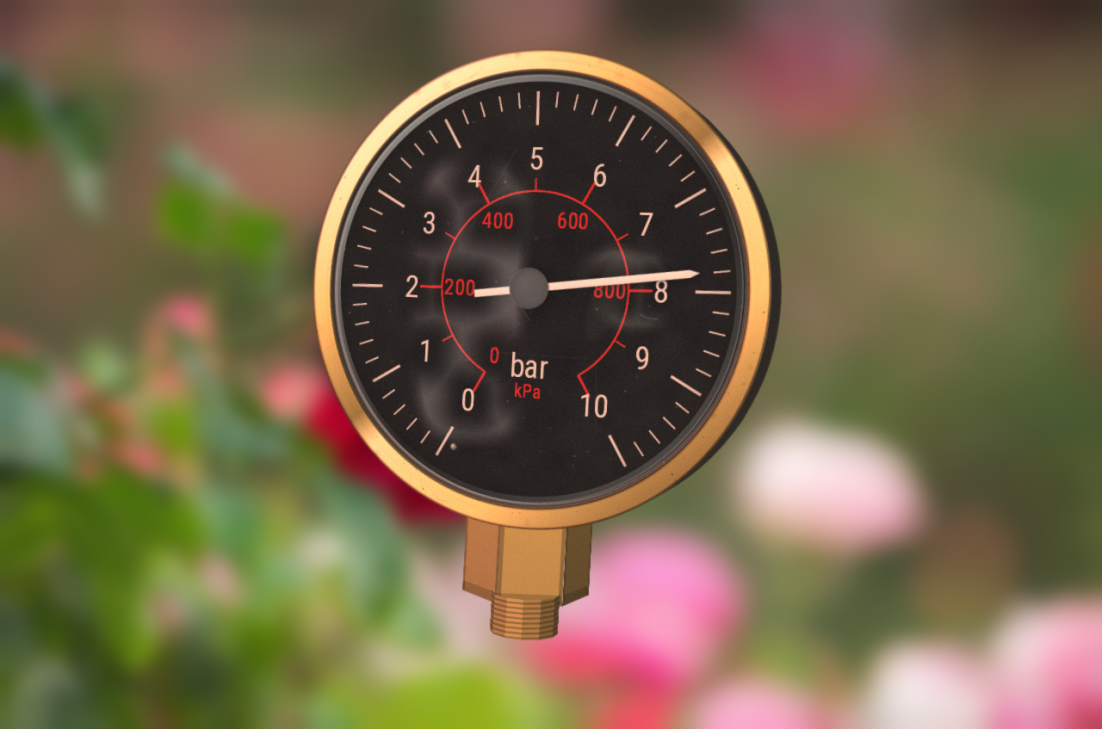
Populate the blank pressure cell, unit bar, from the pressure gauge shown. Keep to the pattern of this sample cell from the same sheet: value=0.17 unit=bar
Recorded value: value=7.8 unit=bar
